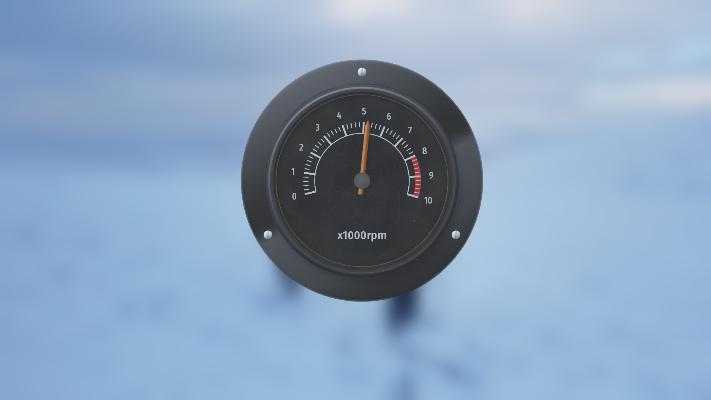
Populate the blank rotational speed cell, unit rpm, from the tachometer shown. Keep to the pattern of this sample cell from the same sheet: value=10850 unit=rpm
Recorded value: value=5200 unit=rpm
